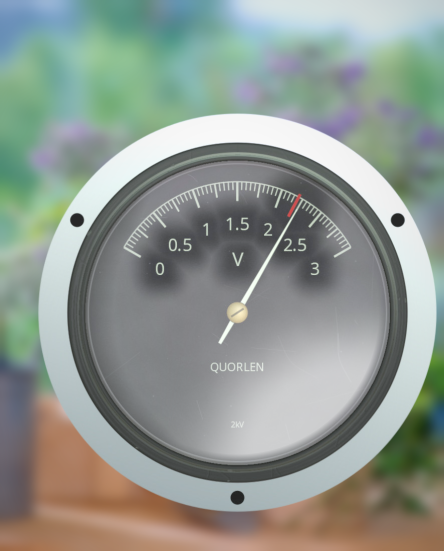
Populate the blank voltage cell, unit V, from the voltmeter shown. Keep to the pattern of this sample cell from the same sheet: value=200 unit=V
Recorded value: value=2.25 unit=V
